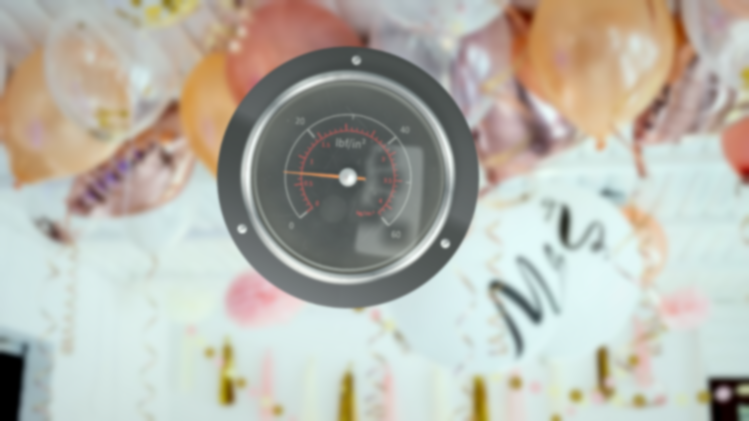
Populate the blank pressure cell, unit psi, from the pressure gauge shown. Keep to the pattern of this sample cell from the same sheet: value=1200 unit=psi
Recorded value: value=10 unit=psi
